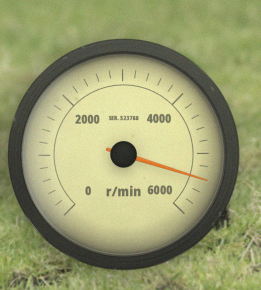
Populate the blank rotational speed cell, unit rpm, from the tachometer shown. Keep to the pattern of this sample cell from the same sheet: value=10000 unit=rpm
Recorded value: value=5400 unit=rpm
